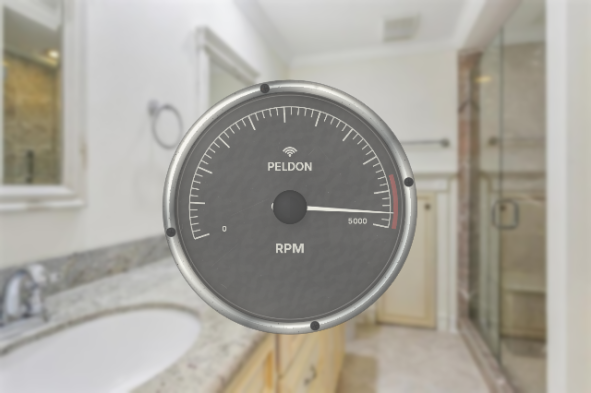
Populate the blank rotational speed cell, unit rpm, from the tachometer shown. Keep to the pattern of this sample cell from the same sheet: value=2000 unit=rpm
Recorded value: value=4800 unit=rpm
